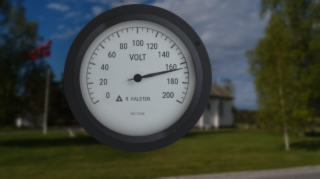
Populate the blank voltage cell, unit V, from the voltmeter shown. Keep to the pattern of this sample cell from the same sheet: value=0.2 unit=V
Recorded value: value=165 unit=V
